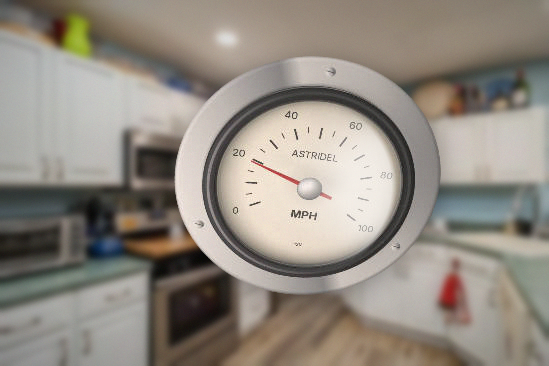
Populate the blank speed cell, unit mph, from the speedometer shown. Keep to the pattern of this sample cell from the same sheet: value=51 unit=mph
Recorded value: value=20 unit=mph
